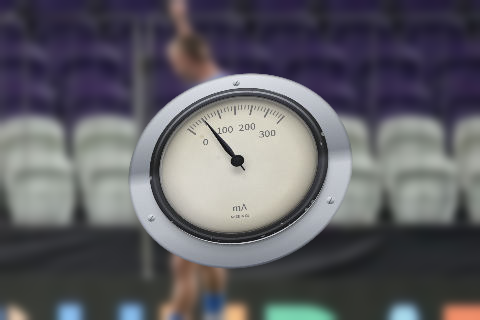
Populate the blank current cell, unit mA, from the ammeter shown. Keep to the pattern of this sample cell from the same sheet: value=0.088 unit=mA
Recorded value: value=50 unit=mA
